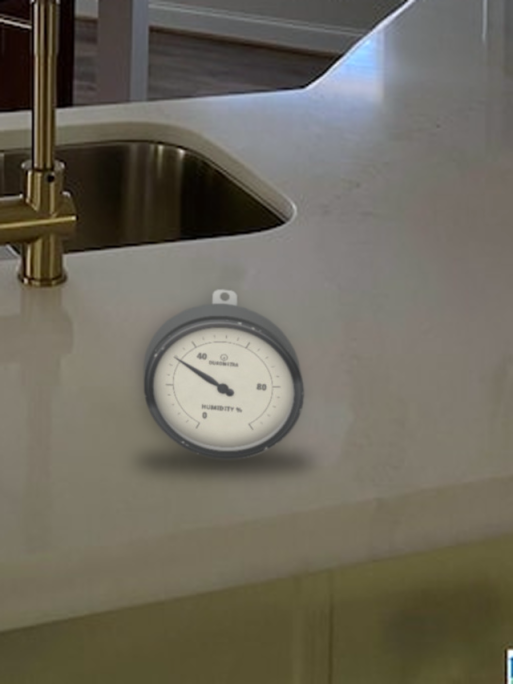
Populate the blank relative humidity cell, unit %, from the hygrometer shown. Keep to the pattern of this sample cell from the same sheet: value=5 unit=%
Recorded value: value=32 unit=%
